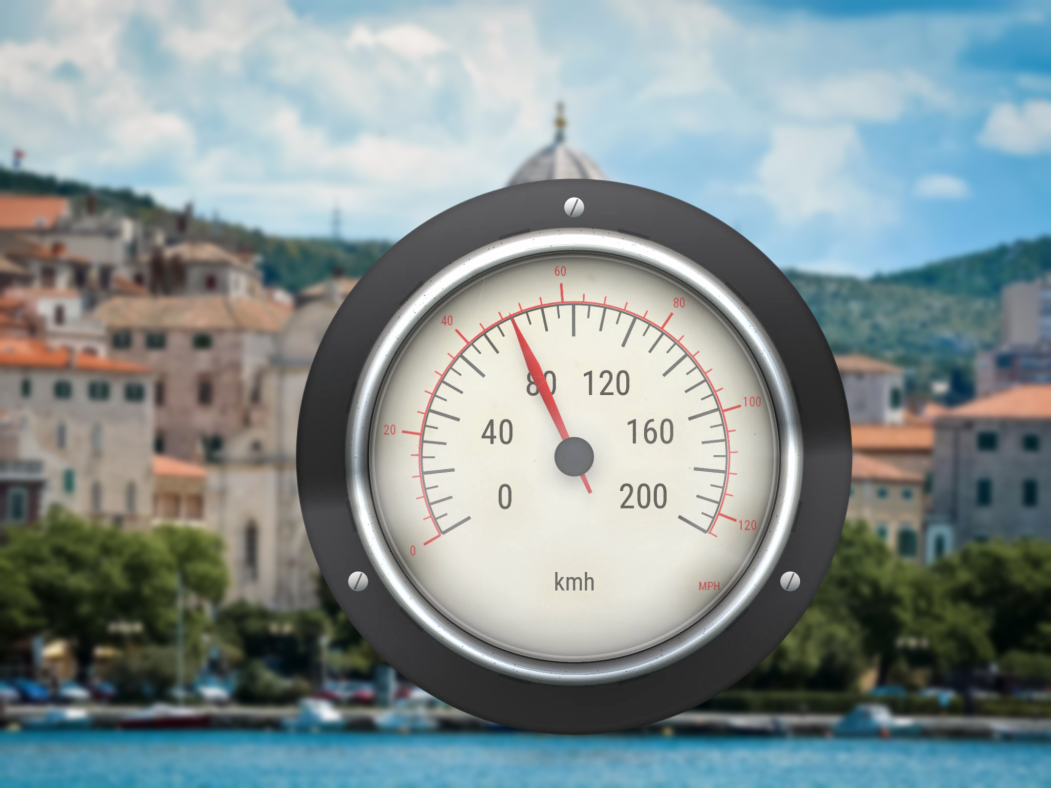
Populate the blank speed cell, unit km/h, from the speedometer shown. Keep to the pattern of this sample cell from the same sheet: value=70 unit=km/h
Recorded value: value=80 unit=km/h
